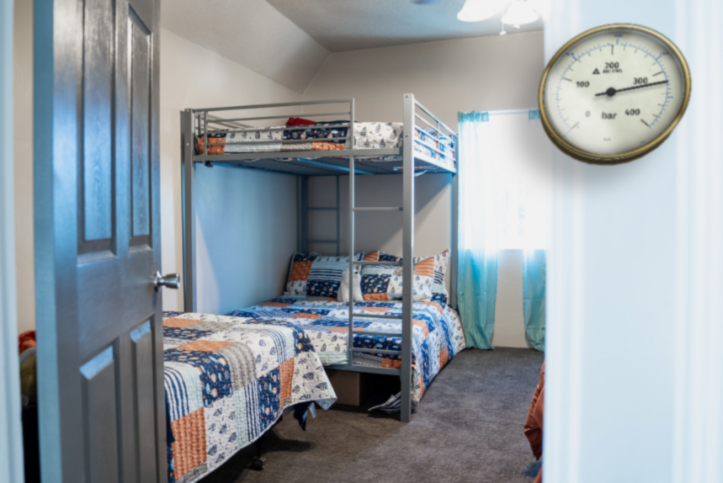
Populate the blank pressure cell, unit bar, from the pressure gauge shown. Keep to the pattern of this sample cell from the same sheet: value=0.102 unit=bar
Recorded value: value=320 unit=bar
